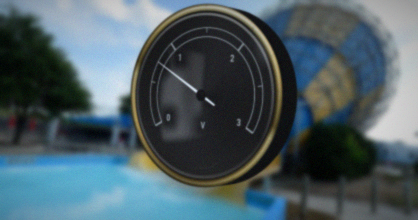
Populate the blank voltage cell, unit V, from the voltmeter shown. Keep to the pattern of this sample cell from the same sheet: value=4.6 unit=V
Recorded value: value=0.75 unit=V
